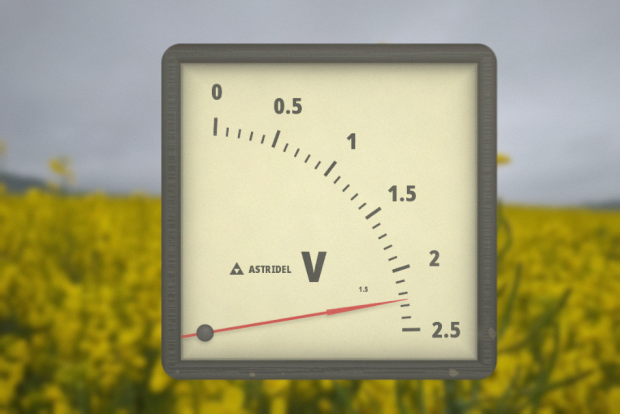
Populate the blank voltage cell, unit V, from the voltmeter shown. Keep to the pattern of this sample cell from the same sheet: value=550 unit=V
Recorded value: value=2.25 unit=V
